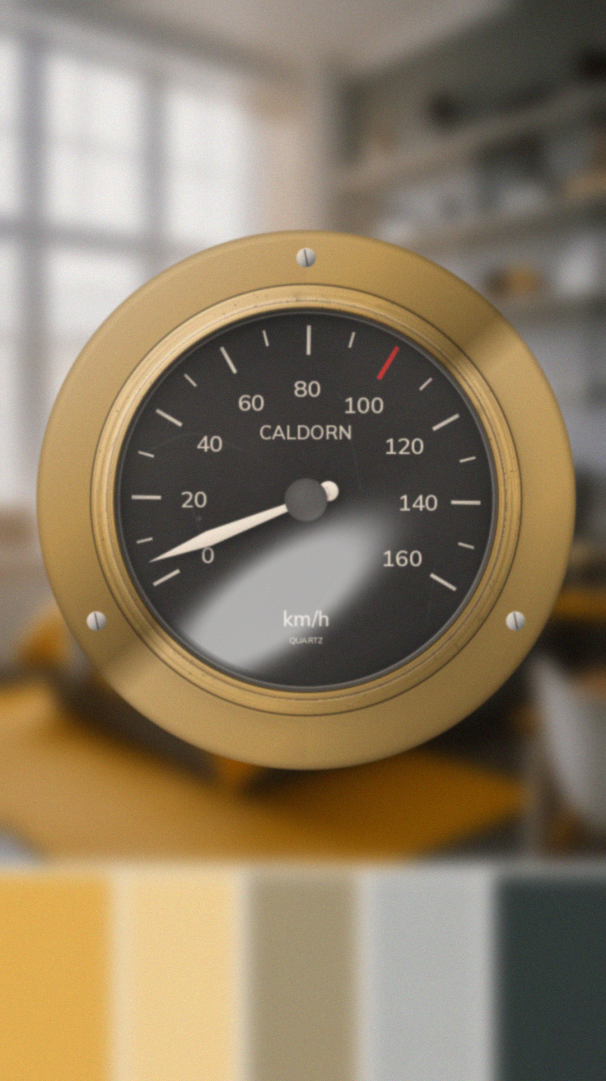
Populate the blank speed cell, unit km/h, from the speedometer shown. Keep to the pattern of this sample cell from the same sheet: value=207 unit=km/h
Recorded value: value=5 unit=km/h
